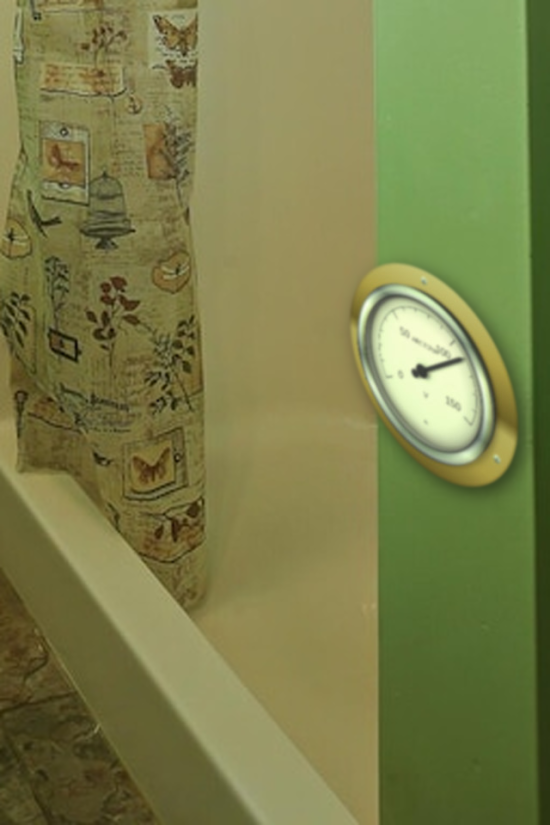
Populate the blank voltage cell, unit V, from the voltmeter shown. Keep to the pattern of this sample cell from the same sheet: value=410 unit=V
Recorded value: value=110 unit=V
